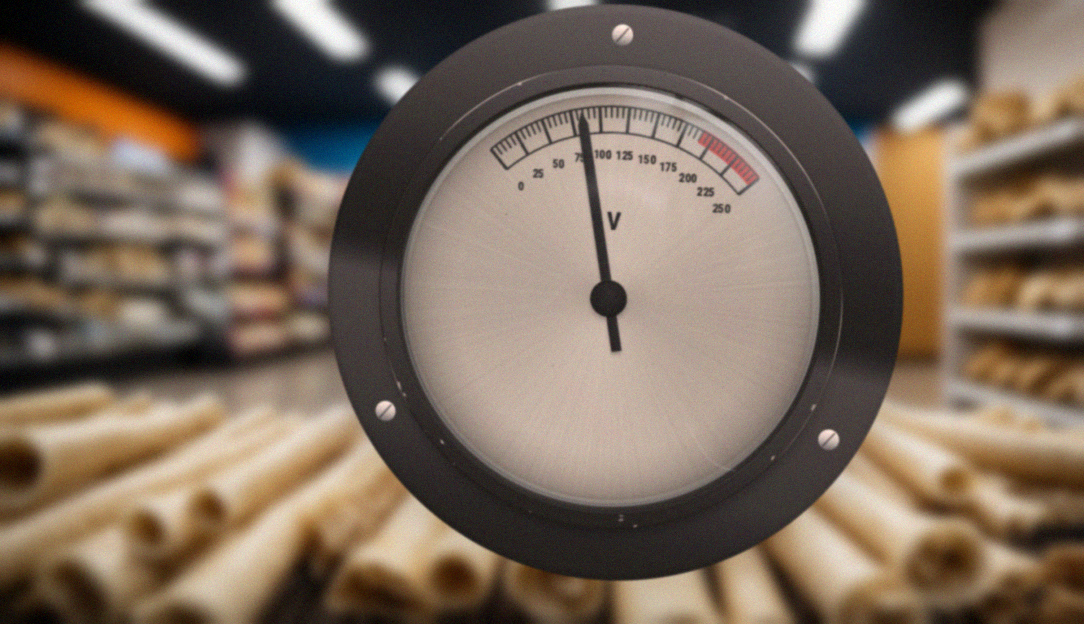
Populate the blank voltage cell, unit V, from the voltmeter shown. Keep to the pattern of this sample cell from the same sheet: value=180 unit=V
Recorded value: value=85 unit=V
